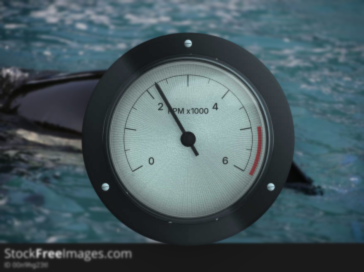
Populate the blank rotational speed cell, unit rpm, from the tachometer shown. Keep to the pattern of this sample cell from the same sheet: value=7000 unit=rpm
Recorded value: value=2250 unit=rpm
